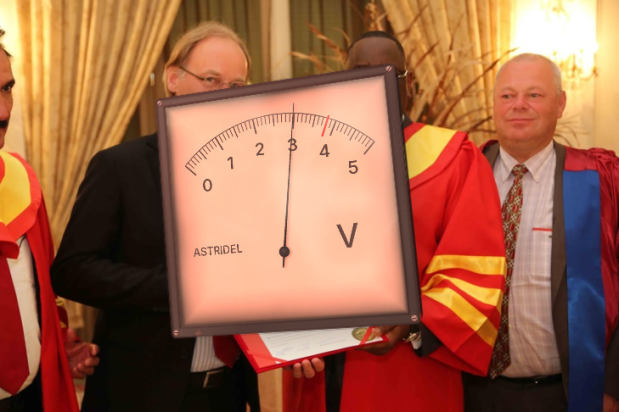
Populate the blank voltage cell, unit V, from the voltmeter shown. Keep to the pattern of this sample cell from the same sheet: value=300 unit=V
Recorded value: value=3 unit=V
